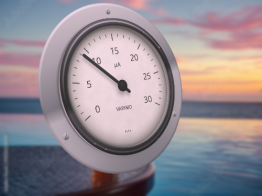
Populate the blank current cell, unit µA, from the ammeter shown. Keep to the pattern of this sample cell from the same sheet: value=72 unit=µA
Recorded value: value=9 unit=µA
